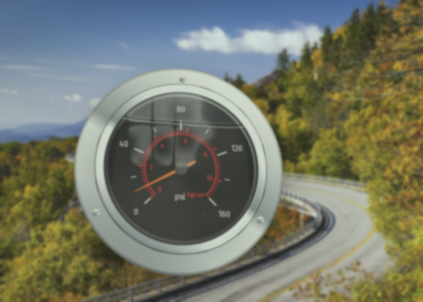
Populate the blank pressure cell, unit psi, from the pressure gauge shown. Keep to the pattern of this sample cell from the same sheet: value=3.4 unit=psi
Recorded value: value=10 unit=psi
